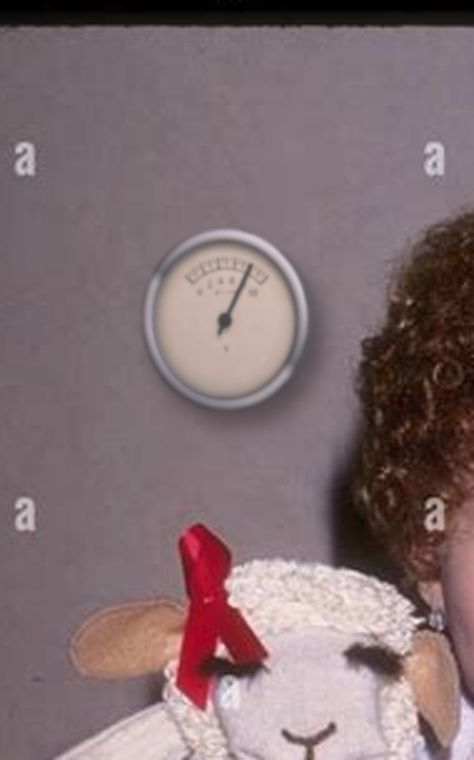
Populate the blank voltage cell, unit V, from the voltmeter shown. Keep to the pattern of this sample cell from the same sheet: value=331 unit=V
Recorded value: value=8 unit=V
